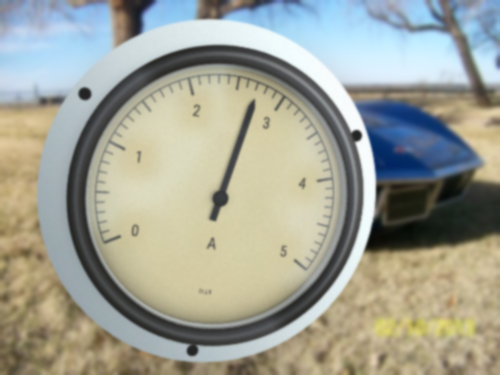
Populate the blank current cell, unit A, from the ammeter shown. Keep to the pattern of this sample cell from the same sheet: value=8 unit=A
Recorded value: value=2.7 unit=A
